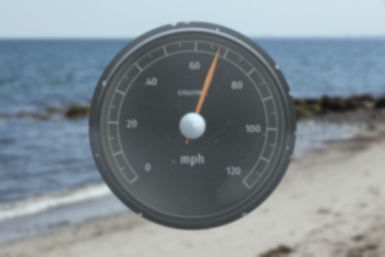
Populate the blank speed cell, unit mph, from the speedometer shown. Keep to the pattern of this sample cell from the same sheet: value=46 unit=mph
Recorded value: value=67.5 unit=mph
